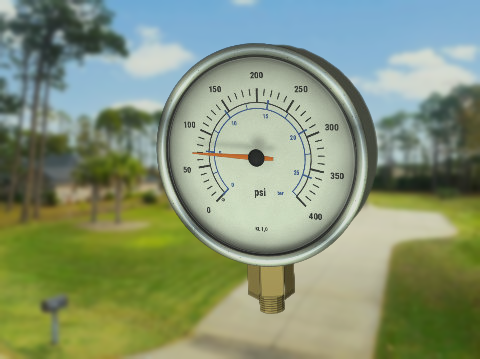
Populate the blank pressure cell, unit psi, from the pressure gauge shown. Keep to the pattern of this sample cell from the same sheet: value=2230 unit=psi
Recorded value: value=70 unit=psi
